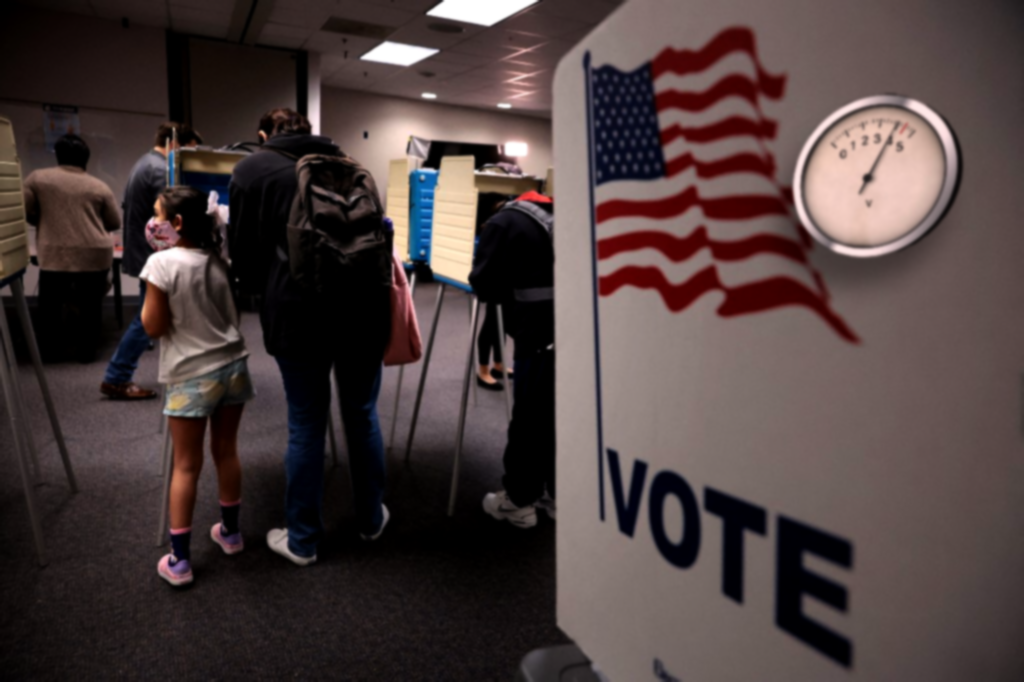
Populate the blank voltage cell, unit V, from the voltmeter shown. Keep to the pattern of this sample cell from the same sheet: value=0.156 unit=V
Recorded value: value=4 unit=V
